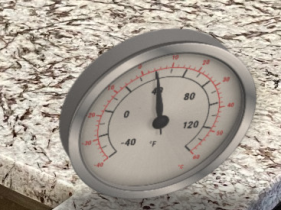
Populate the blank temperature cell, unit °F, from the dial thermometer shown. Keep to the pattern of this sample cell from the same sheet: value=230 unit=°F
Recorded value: value=40 unit=°F
